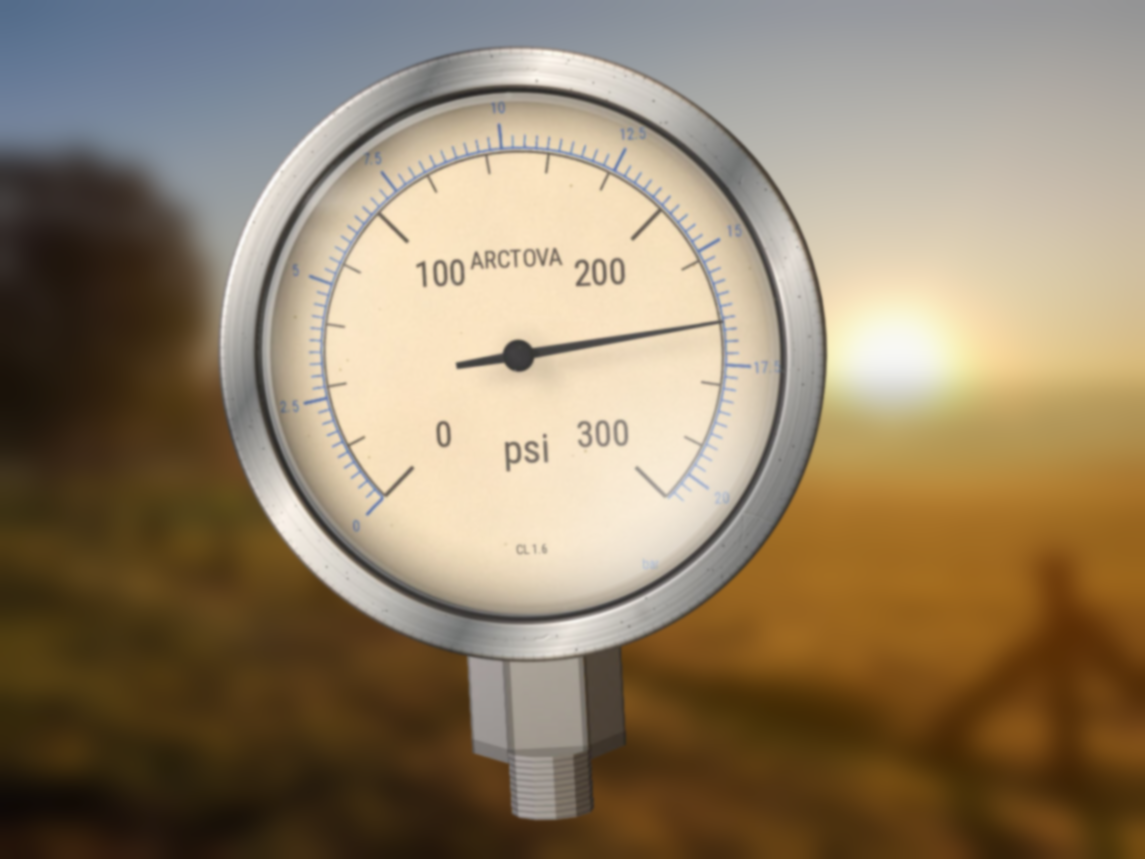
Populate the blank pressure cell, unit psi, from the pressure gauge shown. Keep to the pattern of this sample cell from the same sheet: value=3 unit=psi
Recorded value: value=240 unit=psi
